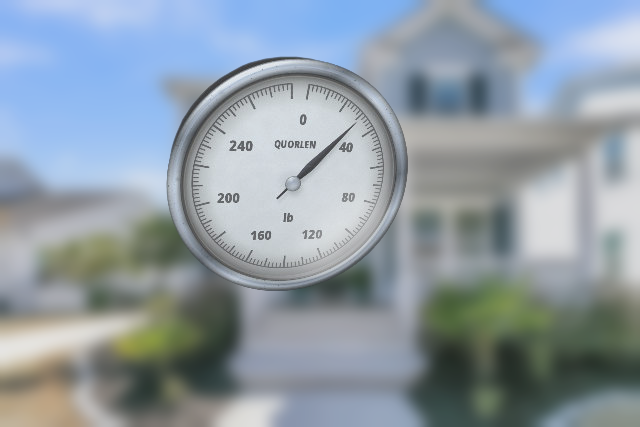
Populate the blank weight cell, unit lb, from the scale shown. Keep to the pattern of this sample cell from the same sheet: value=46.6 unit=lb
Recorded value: value=30 unit=lb
